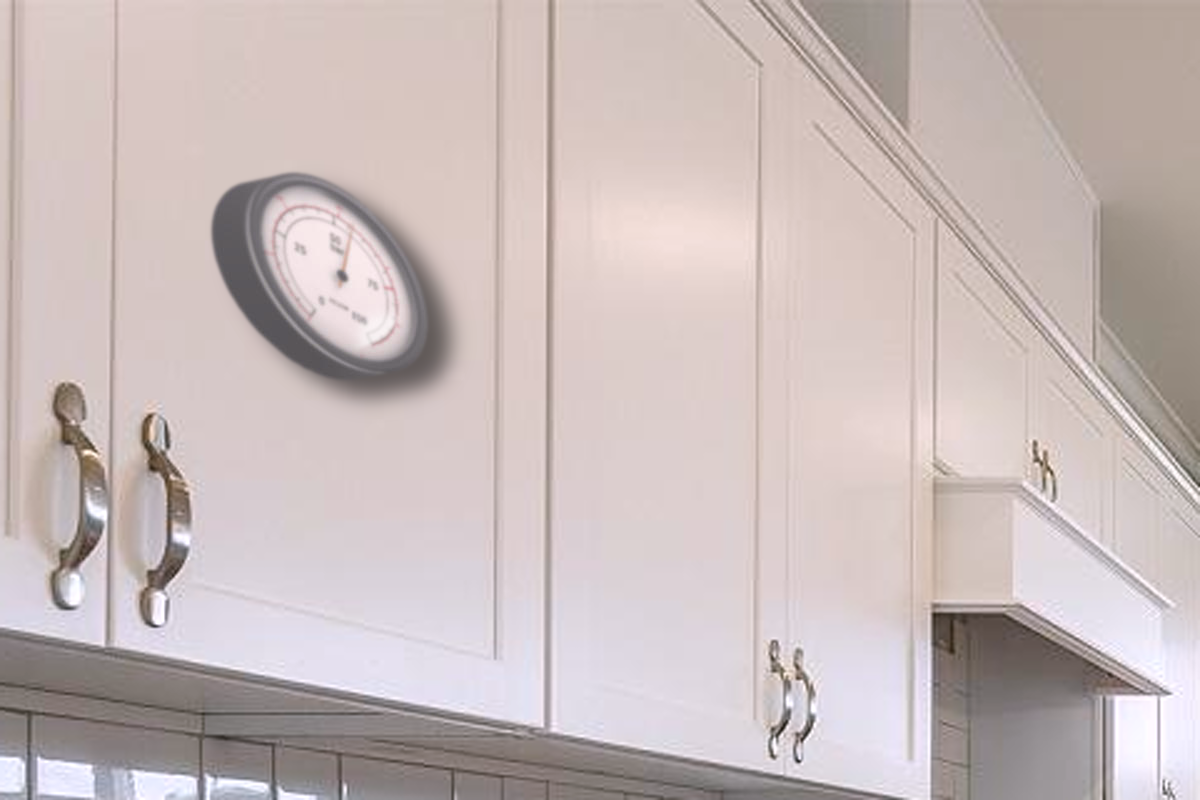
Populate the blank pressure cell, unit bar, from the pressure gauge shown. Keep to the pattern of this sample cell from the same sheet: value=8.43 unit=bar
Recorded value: value=55 unit=bar
